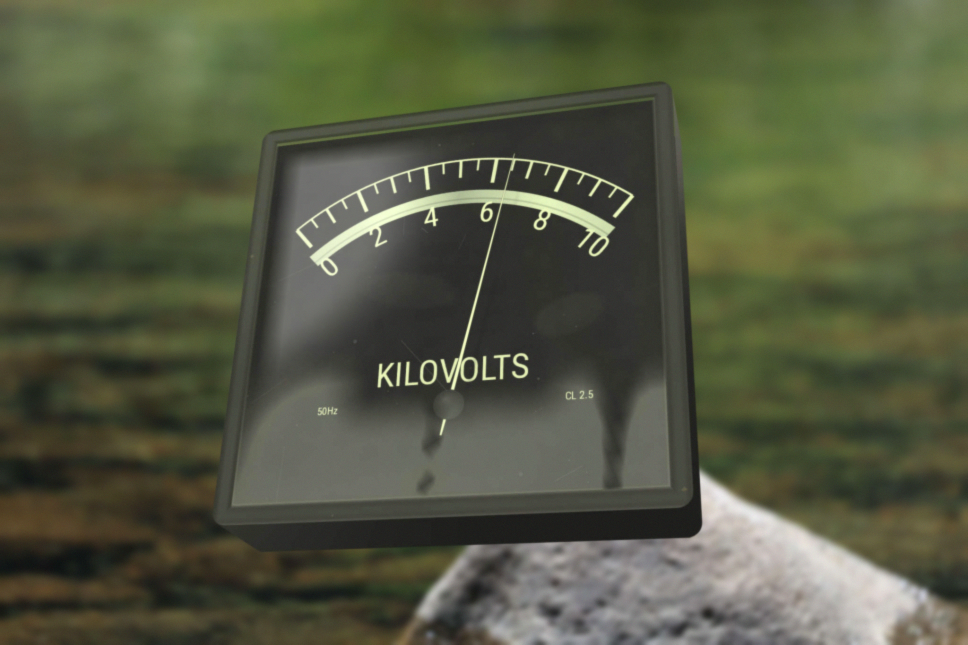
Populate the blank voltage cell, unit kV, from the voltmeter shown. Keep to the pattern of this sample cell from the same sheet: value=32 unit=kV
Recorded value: value=6.5 unit=kV
